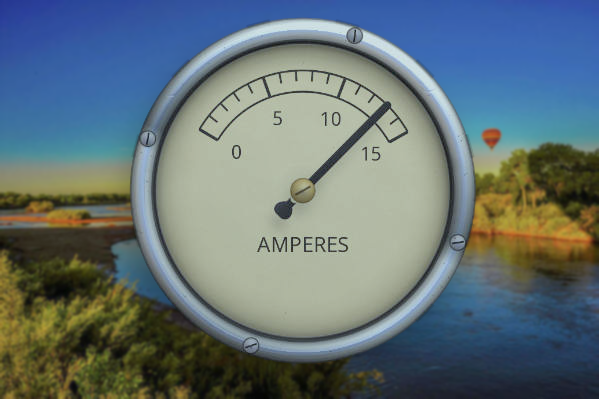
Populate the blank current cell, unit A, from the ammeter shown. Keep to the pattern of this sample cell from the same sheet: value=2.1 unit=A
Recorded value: value=13 unit=A
